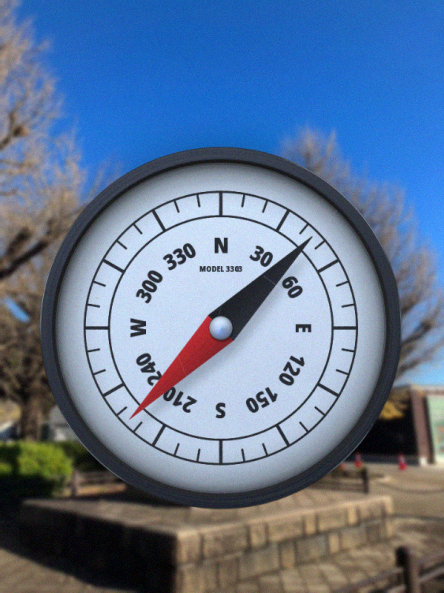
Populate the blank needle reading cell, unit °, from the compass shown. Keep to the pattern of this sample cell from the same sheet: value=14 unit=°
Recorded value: value=225 unit=°
